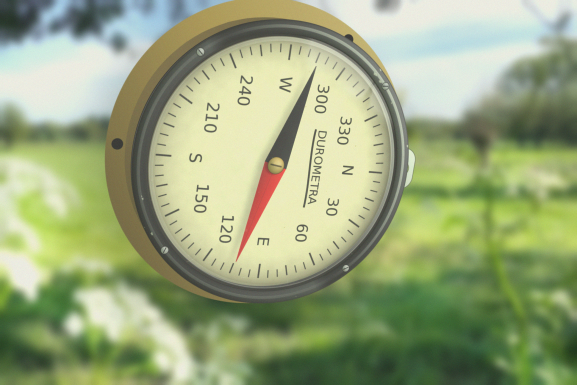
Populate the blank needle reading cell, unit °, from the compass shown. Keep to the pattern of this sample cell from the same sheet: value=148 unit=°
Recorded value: value=105 unit=°
